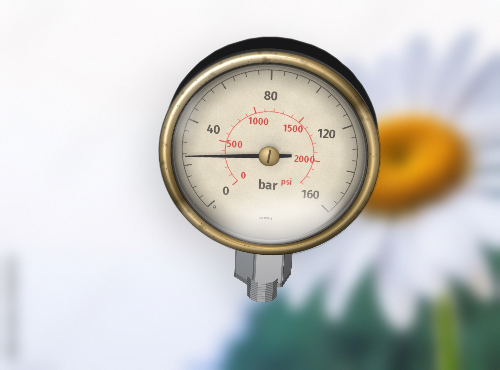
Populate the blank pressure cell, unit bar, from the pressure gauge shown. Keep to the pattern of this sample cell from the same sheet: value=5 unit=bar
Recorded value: value=25 unit=bar
